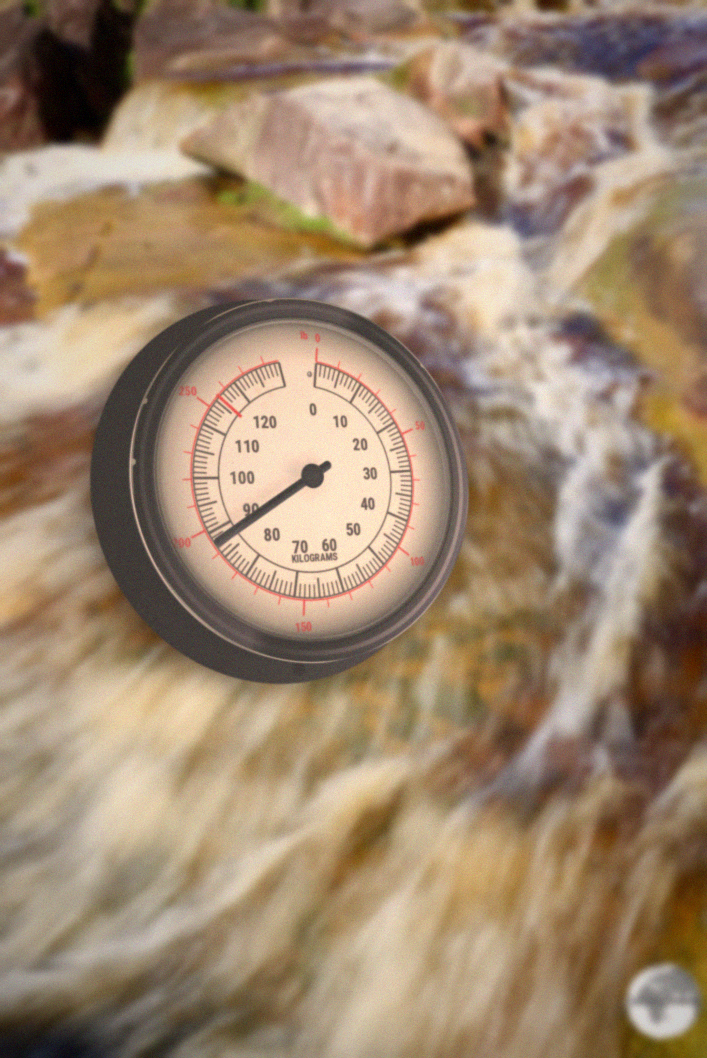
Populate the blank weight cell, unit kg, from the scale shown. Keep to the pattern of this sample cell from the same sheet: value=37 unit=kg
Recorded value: value=88 unit=kg
